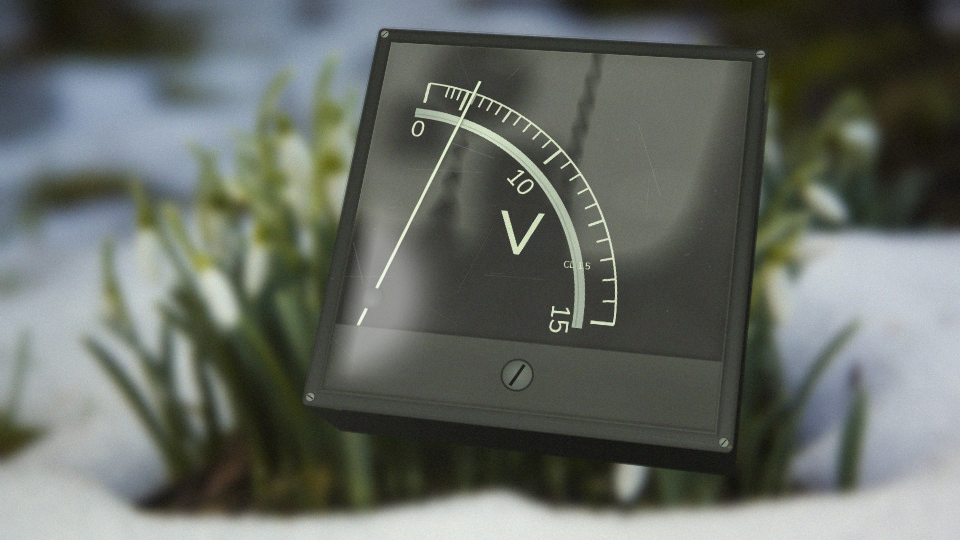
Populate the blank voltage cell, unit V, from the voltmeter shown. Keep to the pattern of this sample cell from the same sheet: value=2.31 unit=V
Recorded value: value=5.5 unit=V
